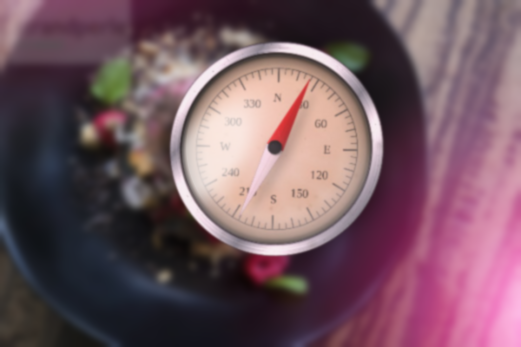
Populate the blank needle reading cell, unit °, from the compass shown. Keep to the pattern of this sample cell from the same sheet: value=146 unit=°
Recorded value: value=25 unit=°
